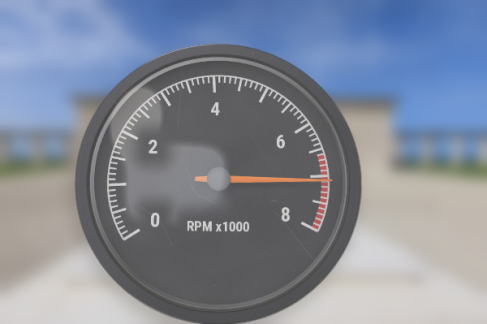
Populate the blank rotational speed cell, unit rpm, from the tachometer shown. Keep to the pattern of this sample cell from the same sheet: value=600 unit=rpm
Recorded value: value=7100 unit=rpm
